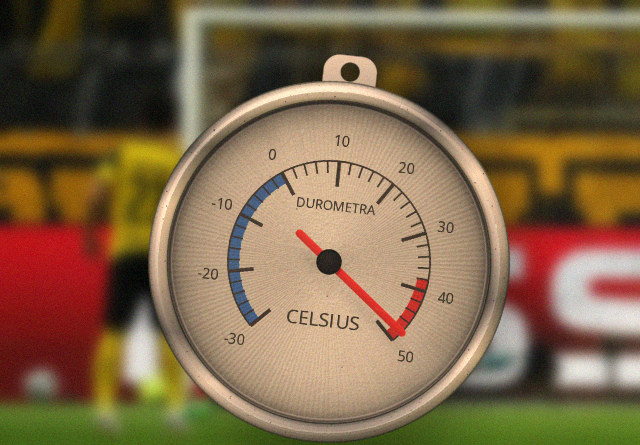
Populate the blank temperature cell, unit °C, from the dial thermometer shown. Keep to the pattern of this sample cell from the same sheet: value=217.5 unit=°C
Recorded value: value=48 unit=°C
